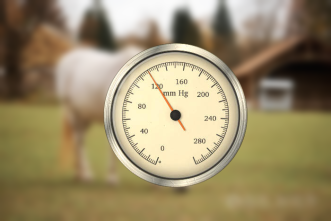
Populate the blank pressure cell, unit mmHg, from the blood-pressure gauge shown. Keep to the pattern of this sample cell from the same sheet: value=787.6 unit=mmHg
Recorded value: value=120 unit=mmHg
